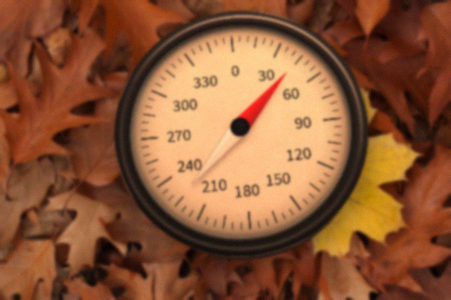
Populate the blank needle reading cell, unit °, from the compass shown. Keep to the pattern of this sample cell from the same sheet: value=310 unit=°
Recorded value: value=45 unit=°
